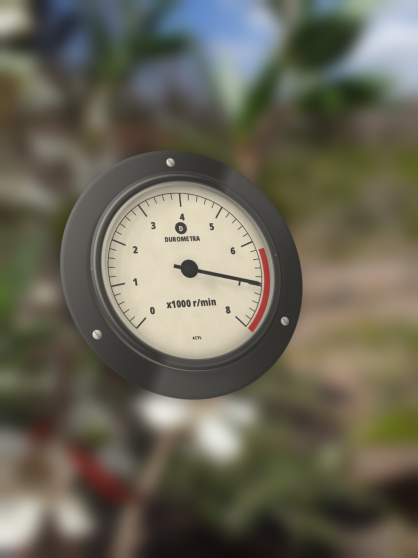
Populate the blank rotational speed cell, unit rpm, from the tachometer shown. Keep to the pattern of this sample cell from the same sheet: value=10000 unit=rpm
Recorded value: value=7000 unit=rpm
